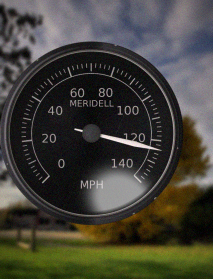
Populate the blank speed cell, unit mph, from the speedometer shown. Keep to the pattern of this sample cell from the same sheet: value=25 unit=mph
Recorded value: value=124 unit=mph
